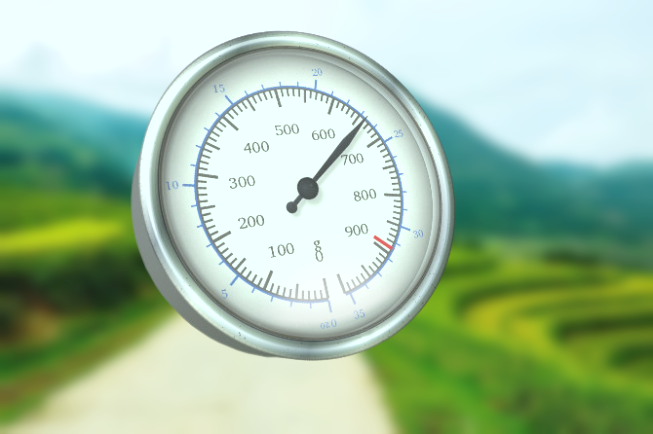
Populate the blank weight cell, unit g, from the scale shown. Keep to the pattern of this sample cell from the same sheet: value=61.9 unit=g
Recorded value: value=660 unit=g
